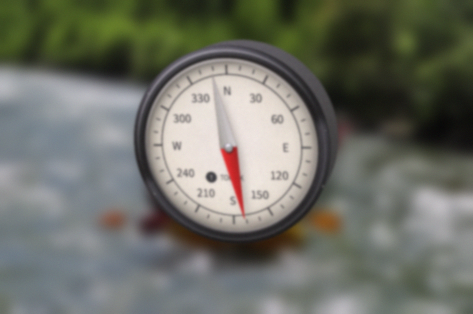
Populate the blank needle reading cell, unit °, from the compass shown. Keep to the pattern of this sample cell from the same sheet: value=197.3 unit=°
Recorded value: value=170 unit=°
